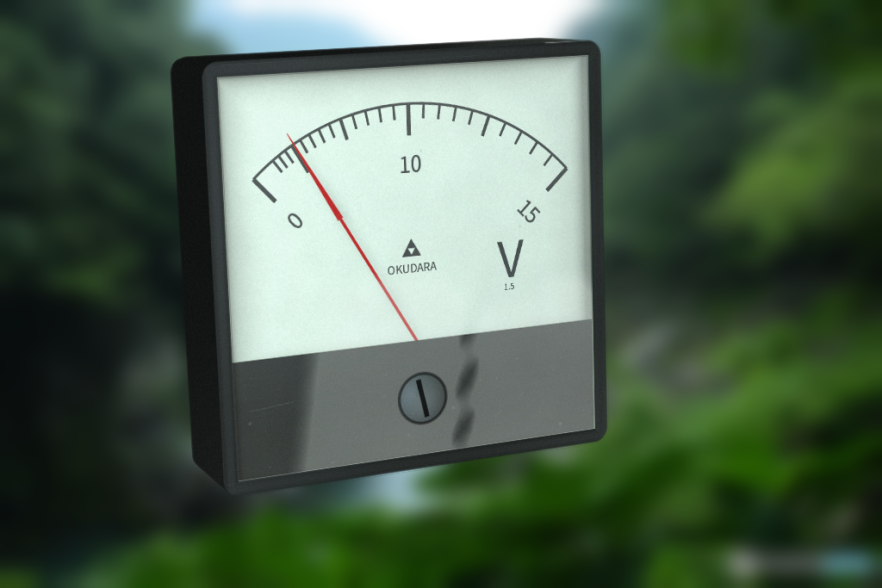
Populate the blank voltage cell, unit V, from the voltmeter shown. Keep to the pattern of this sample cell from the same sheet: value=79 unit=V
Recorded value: value=5 unit=V
